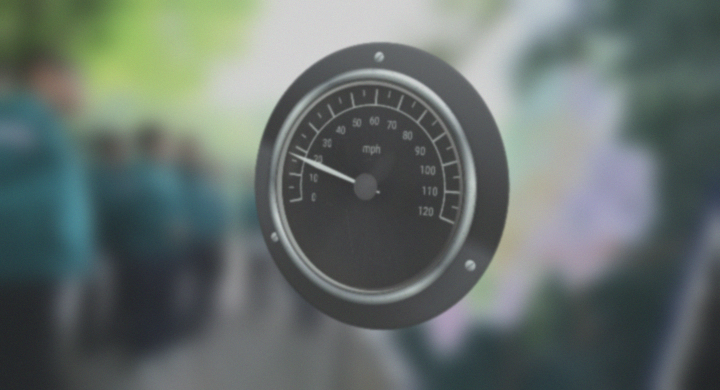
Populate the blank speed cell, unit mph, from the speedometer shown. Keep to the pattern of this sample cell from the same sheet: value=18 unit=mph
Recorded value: value=17.5 unit=mph
